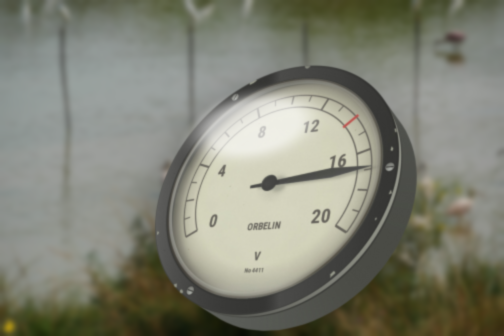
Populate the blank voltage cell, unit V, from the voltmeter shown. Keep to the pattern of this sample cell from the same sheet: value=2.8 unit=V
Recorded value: value=17 unit=V
